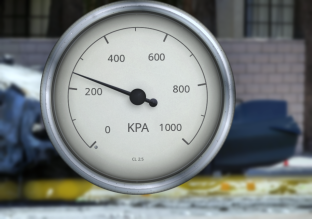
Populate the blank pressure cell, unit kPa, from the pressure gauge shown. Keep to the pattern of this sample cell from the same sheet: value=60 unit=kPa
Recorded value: value=250 unit=kPa
